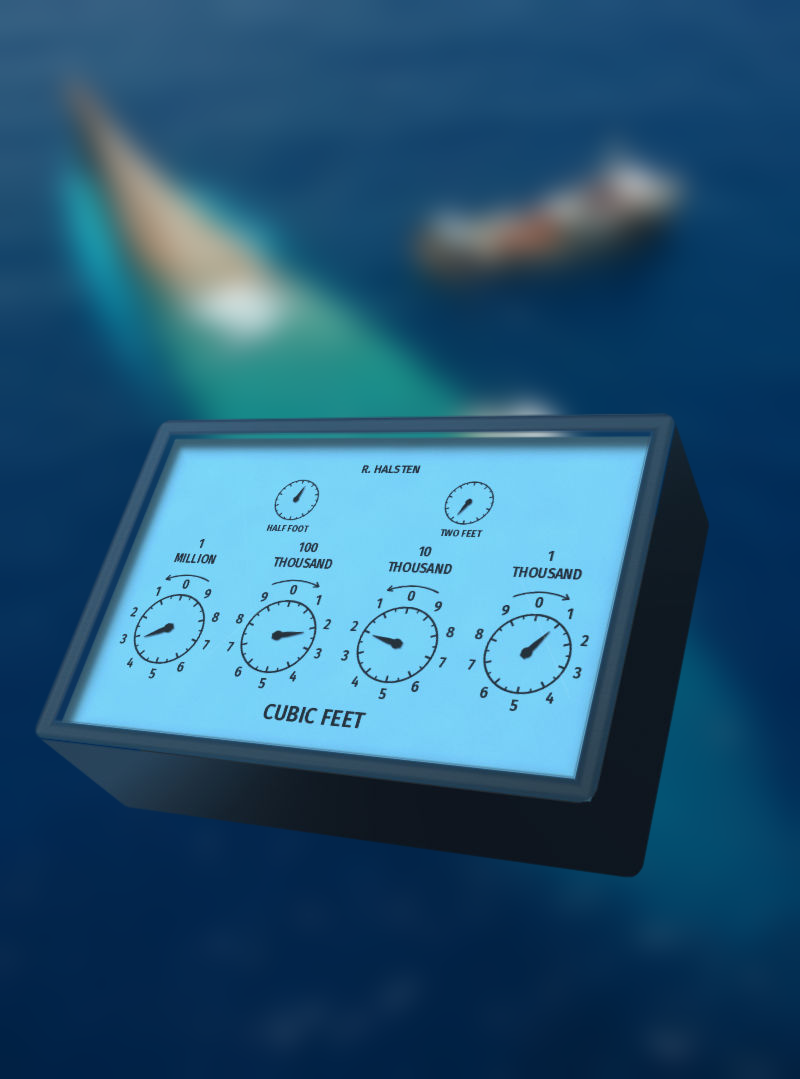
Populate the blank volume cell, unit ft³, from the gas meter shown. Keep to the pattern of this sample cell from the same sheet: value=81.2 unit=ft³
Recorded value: value=322100 unit=ft³
